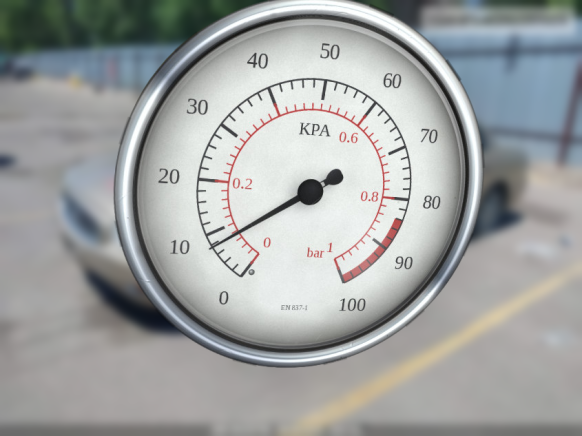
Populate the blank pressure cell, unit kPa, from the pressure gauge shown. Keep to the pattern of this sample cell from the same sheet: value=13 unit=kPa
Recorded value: value=8 unit=kPa
